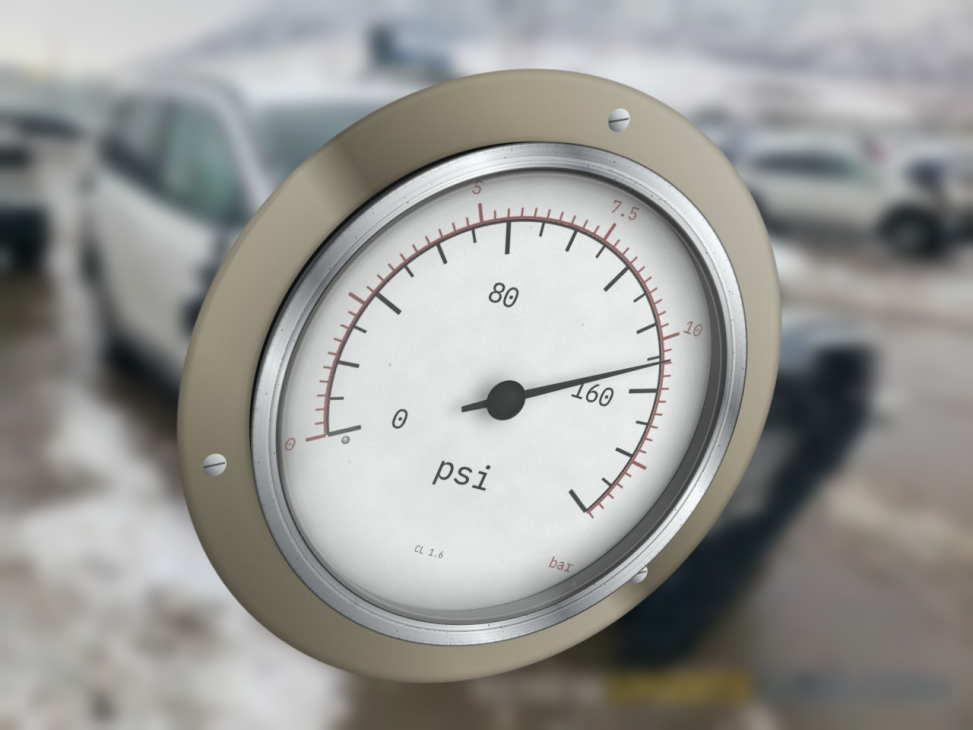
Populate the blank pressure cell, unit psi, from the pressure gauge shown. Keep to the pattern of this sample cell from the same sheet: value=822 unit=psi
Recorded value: value=150 unit=psi
